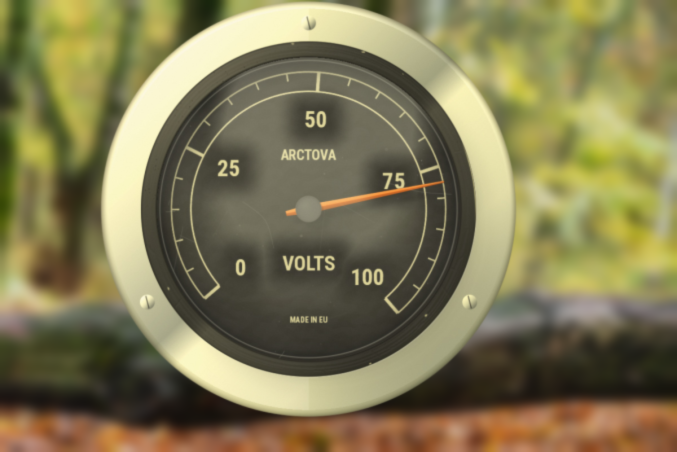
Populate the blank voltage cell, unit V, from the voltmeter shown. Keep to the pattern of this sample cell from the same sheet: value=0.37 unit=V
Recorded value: value=77.5 unit=V
